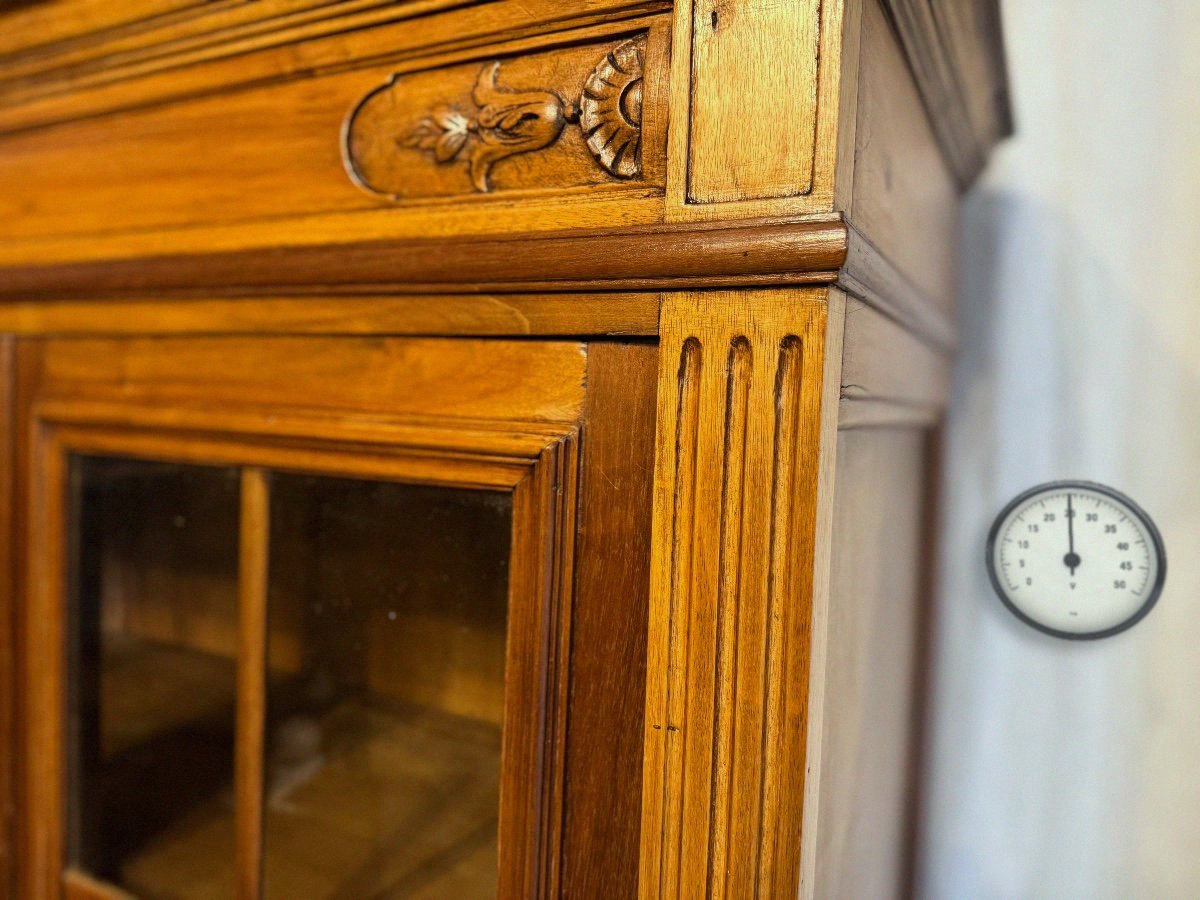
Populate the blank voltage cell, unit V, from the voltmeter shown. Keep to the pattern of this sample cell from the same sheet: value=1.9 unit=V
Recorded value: value=25 unit=V
